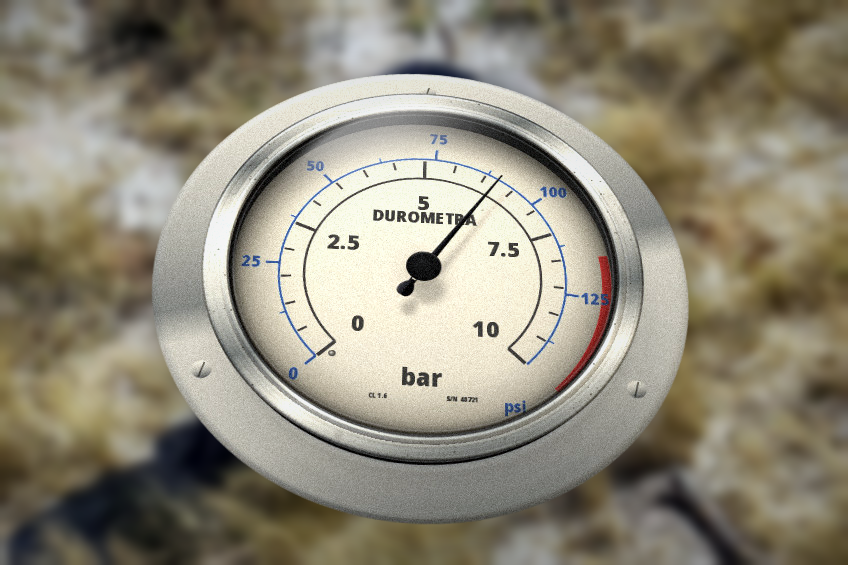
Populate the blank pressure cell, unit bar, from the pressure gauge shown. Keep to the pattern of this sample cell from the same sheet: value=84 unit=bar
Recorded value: value=6.25 unit=bar
